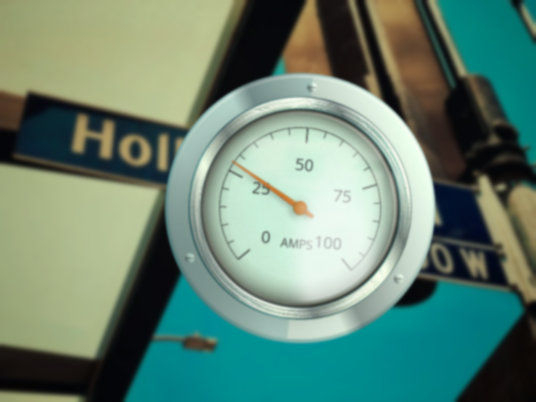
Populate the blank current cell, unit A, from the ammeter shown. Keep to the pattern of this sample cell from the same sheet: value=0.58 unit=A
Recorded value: value=27.5 unit=A
